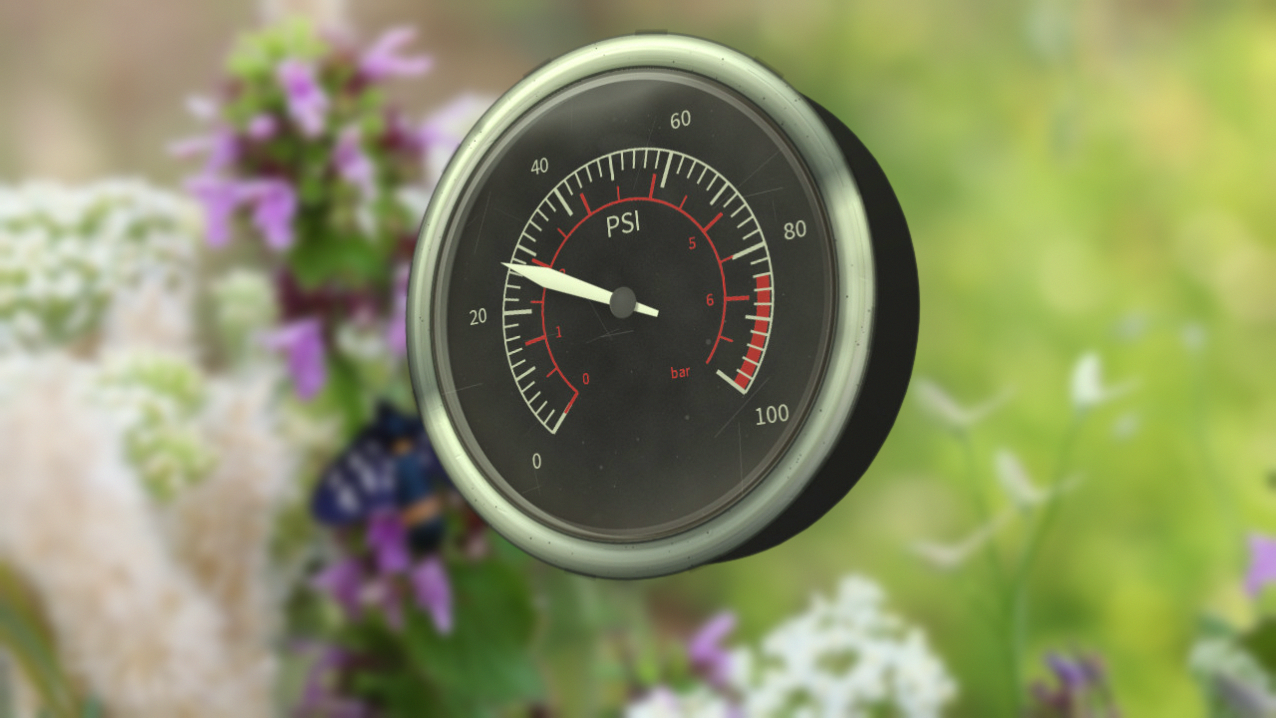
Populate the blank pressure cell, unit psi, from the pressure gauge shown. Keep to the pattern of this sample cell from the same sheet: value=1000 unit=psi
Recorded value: value=27 unit=psi
